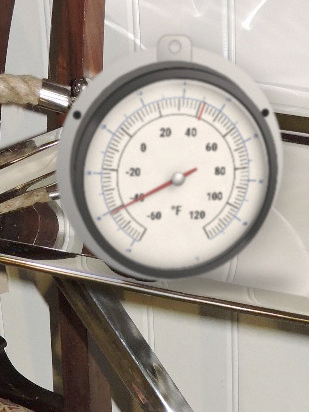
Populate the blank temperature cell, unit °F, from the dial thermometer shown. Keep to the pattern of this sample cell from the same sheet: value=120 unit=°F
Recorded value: value=-40 unit=°F
